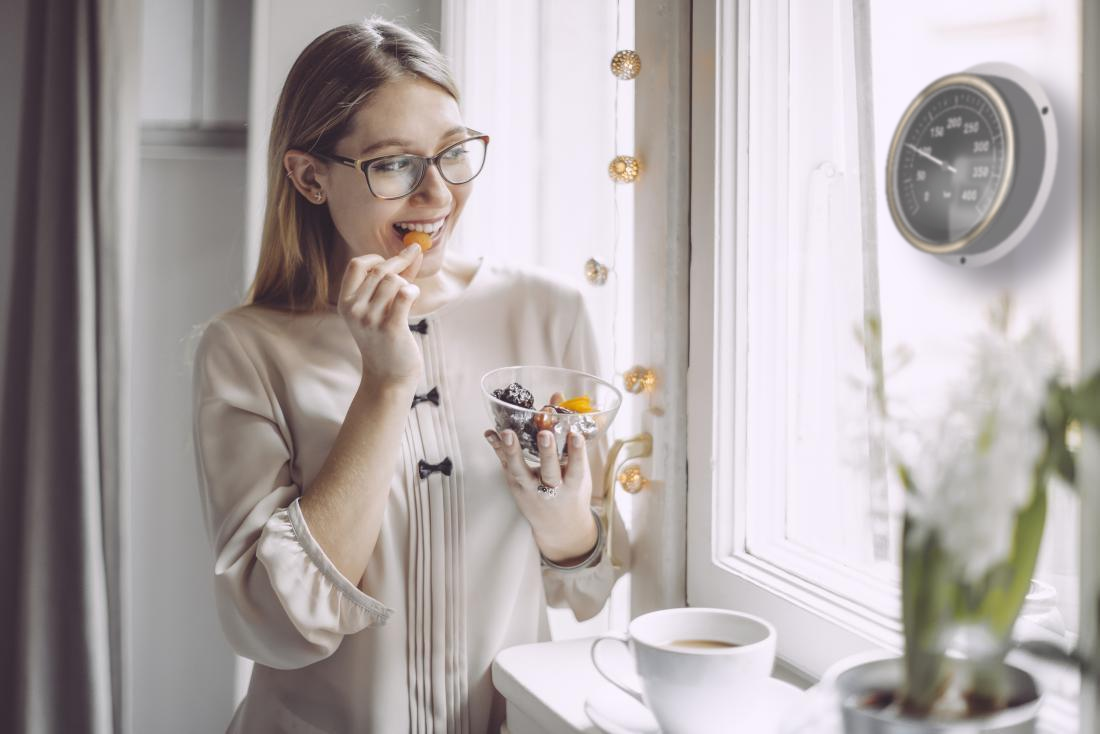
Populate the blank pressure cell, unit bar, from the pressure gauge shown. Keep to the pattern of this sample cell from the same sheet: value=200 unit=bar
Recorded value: value=100 unit=bar
